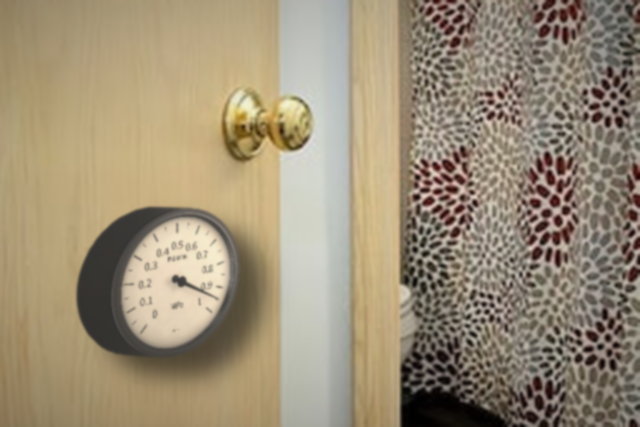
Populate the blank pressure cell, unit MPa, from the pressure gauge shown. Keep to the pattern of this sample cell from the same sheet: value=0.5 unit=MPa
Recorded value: value=0.95 unit=MPa
